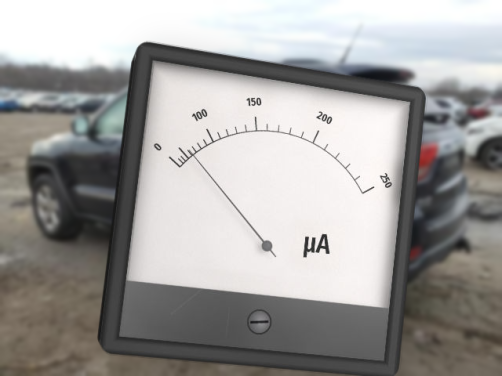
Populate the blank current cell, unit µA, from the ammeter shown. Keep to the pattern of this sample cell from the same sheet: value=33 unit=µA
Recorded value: value=60 unit=µA
